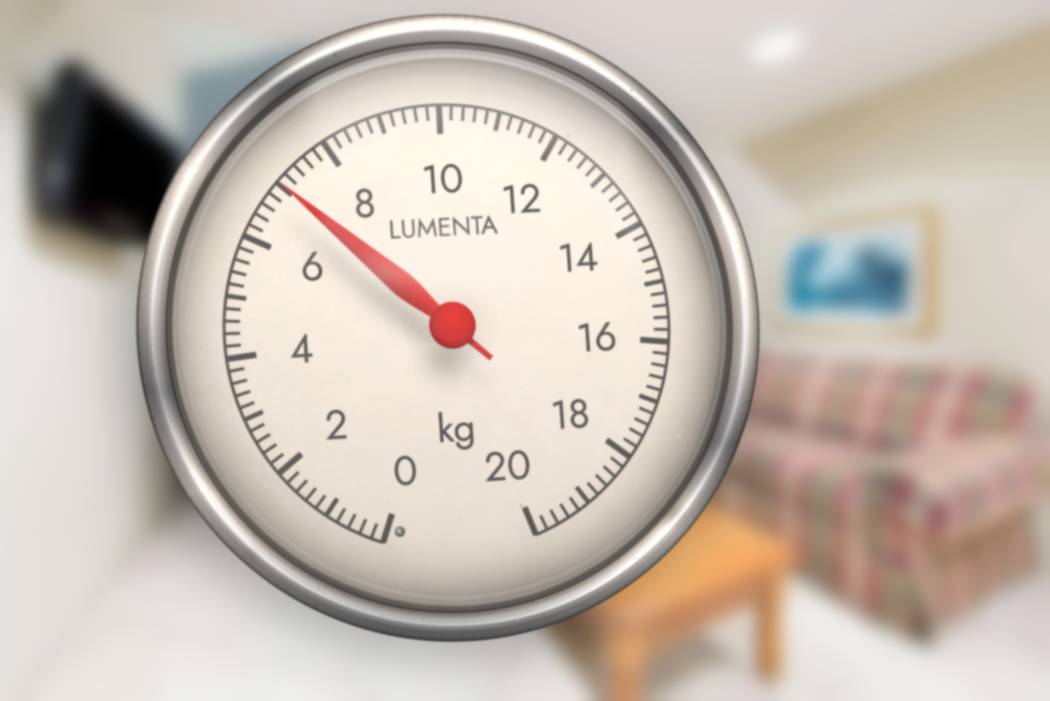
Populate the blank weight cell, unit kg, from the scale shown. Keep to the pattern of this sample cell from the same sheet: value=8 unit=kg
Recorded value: value=7 unit=kg
